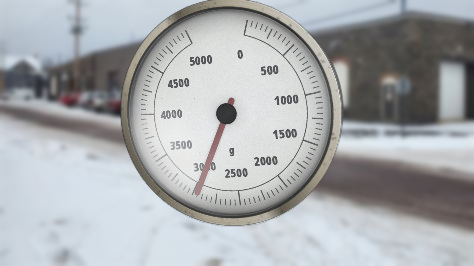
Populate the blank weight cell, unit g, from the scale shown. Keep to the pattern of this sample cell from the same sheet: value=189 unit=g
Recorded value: value=2950 unit=g
